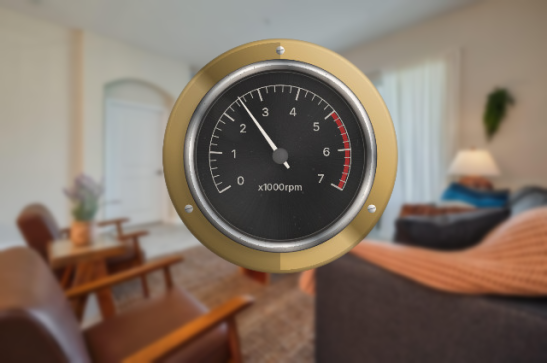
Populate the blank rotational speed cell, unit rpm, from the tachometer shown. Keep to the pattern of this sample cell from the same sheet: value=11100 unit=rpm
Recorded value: value=2500 unit=rpm
